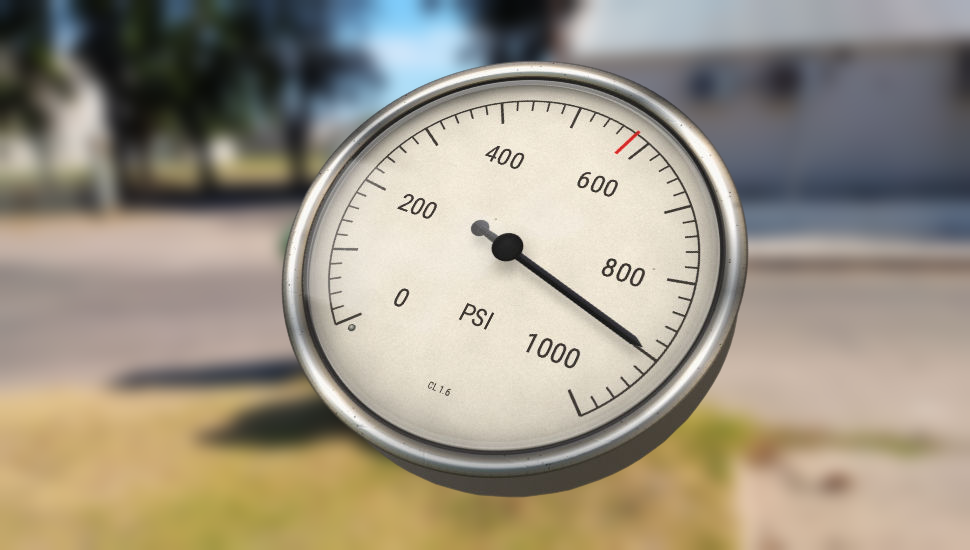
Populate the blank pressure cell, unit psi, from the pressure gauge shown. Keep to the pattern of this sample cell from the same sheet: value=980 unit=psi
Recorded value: value=900 unit=psi
